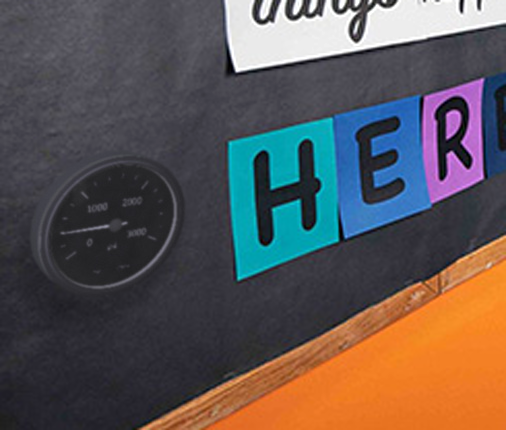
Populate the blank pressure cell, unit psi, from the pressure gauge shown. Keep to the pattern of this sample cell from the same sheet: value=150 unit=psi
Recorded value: value=400 unit=psi
